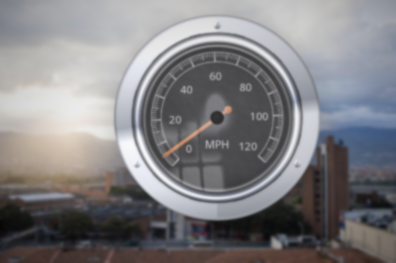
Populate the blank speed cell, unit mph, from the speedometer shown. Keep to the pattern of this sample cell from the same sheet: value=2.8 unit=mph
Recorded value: value=5 unit=mph
